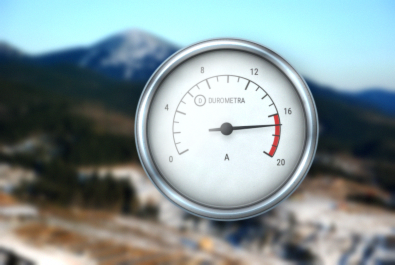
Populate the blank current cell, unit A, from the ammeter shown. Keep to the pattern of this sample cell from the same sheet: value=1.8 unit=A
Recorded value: value=17 unit=A
